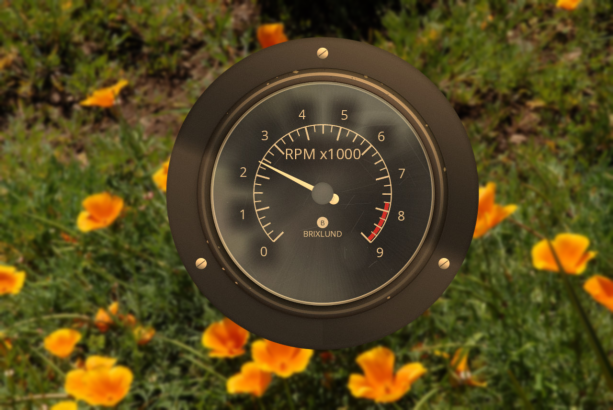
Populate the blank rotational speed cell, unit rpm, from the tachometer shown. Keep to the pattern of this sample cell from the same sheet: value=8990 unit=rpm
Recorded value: value=2375 unit=rpm
